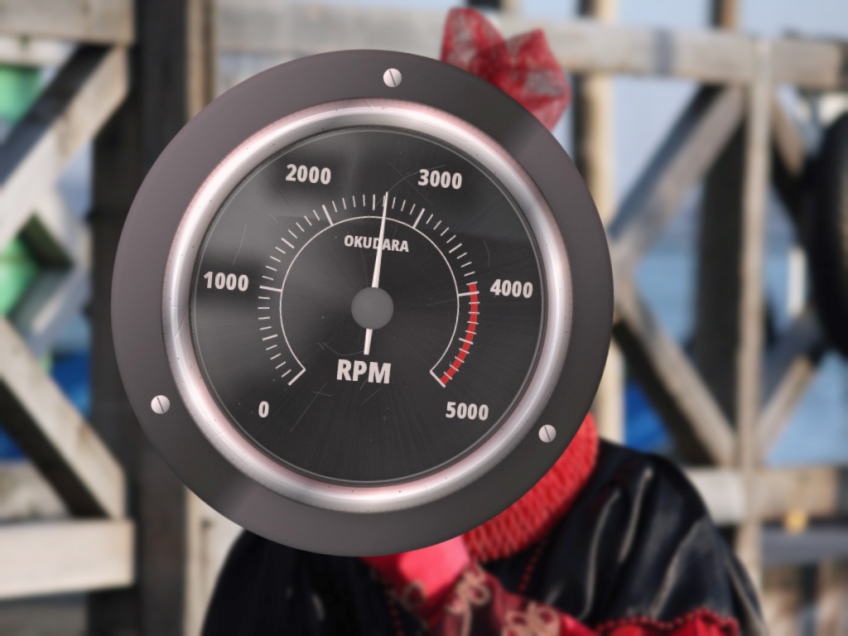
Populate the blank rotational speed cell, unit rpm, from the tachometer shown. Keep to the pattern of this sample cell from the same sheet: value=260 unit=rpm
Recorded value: value=2600 unit=rpm
